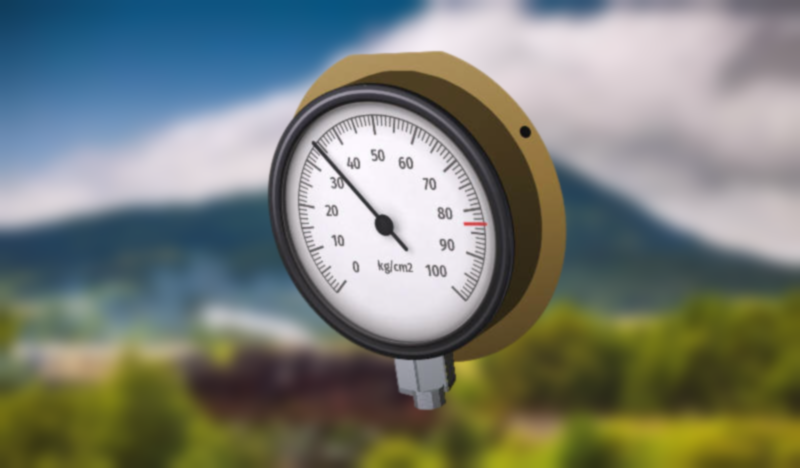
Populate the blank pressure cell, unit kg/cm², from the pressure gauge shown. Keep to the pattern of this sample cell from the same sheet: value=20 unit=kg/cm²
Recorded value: value=35 unit=kg/cm²
